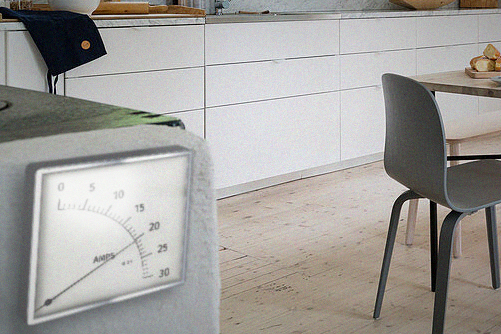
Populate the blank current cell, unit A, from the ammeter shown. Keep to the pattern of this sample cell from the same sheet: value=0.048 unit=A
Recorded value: value=20 unit=A
